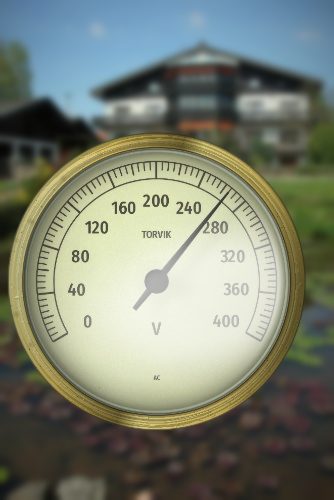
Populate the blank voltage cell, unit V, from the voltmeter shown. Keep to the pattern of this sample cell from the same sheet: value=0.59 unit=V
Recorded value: value=265 unit=V
